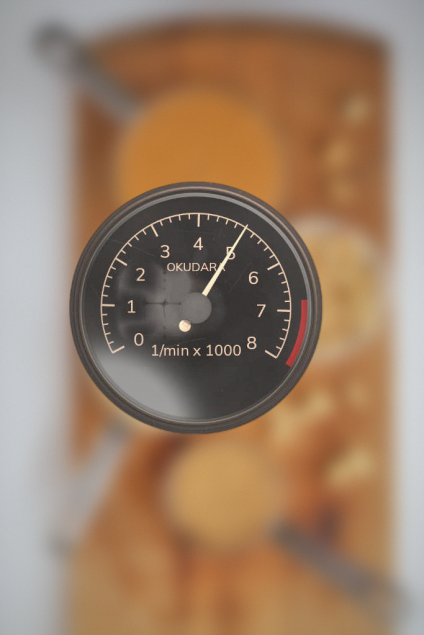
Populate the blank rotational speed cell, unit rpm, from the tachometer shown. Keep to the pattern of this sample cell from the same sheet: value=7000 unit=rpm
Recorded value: value=5000 unit=rpm
